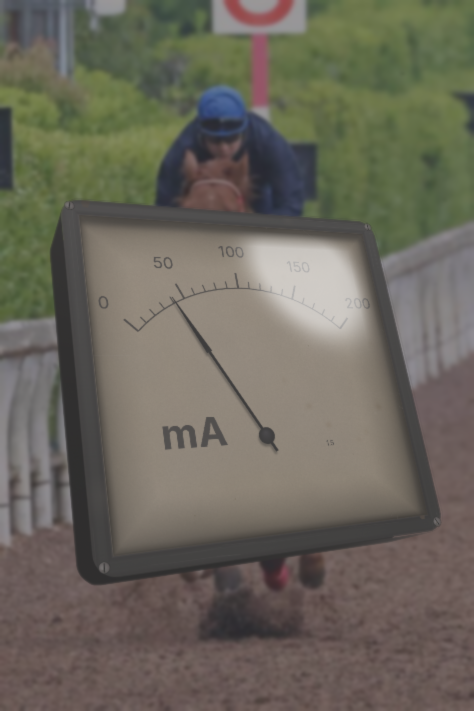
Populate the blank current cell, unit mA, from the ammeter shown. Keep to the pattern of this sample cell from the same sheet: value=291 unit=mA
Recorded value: value=40 unit=mA
